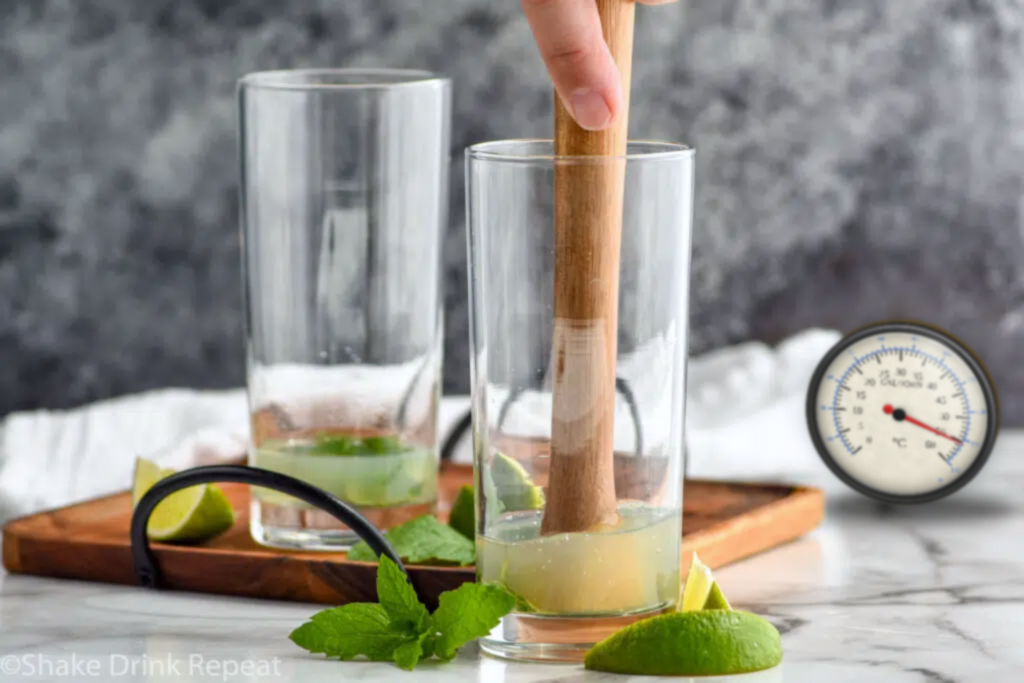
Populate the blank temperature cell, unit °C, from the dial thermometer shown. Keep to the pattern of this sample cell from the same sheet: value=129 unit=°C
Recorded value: value=55 unit=°C
